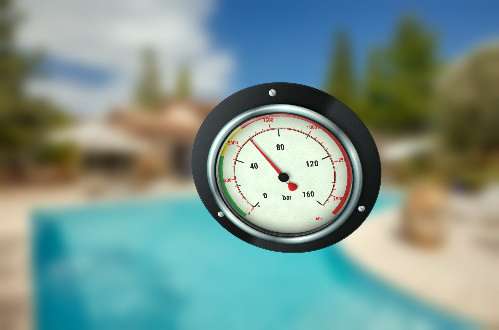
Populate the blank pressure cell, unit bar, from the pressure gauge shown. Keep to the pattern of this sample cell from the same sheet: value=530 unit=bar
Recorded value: value=60 unit=bar
